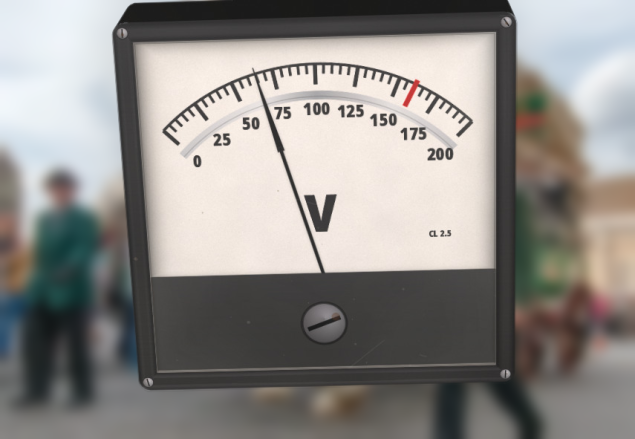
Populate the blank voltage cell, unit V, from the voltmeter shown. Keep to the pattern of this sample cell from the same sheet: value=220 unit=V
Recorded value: value=65 unit=V
